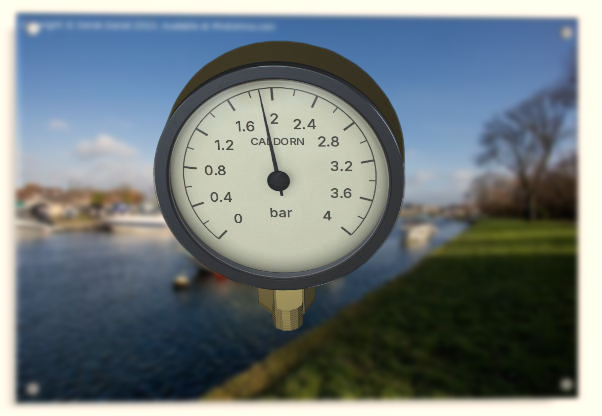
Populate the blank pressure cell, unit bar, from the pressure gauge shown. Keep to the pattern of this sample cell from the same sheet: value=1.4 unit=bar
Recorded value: value=1.9 unit=bar
